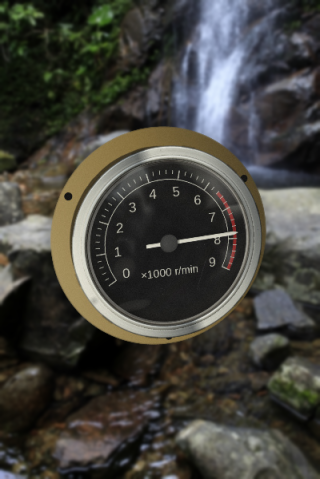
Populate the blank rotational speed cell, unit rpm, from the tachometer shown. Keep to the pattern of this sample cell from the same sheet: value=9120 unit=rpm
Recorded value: value=7800 unit=rpm
